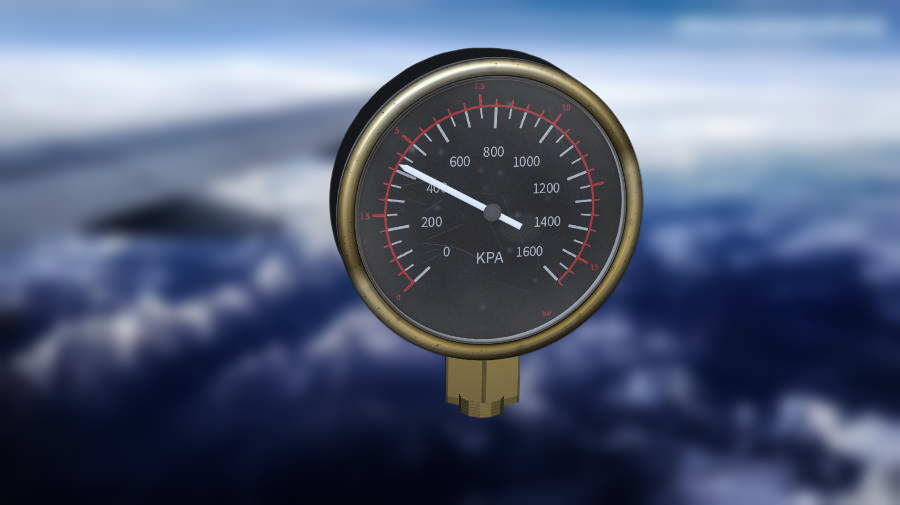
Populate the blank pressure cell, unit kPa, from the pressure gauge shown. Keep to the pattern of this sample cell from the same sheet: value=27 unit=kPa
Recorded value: value=425 unit=kPa
